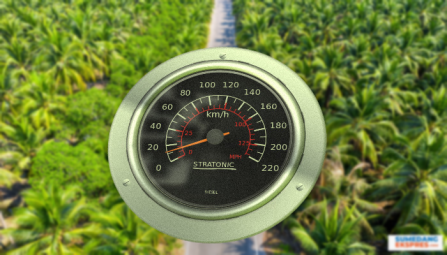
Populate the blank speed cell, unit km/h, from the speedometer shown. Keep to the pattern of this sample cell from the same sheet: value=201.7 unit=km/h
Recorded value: value=10 unit=km/h
